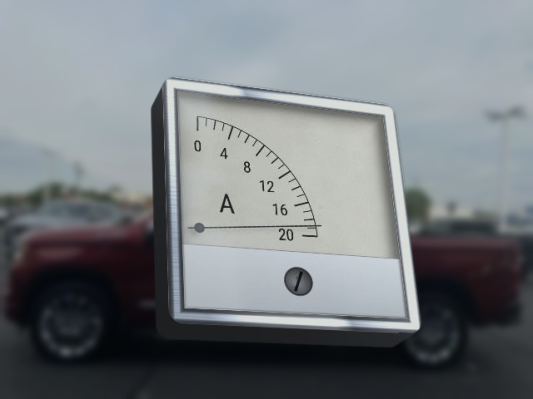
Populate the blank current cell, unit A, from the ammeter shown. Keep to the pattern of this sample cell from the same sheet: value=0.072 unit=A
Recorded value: value=19 unit=A
